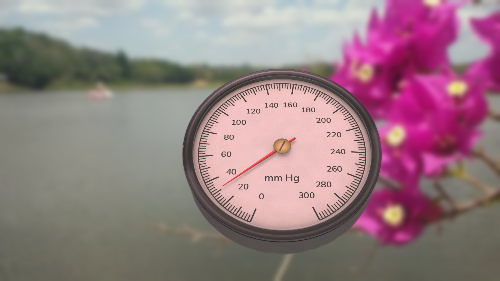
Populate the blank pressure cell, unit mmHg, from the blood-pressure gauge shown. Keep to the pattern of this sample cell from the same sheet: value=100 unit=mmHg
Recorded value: value=30 unit=mmHg
